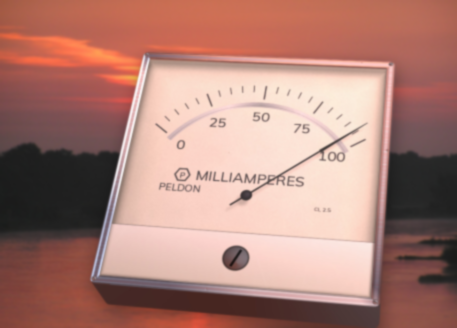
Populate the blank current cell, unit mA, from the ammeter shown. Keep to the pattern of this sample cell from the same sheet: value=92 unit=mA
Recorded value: value=95 unit=mA
